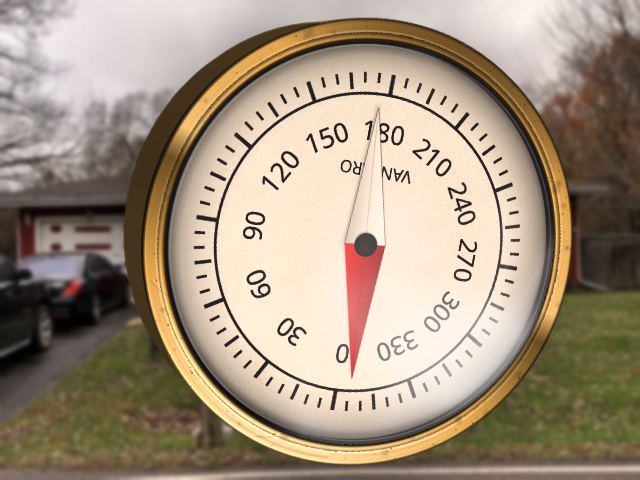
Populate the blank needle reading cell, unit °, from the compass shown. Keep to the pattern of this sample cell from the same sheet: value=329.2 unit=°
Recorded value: value=355 unit=°
